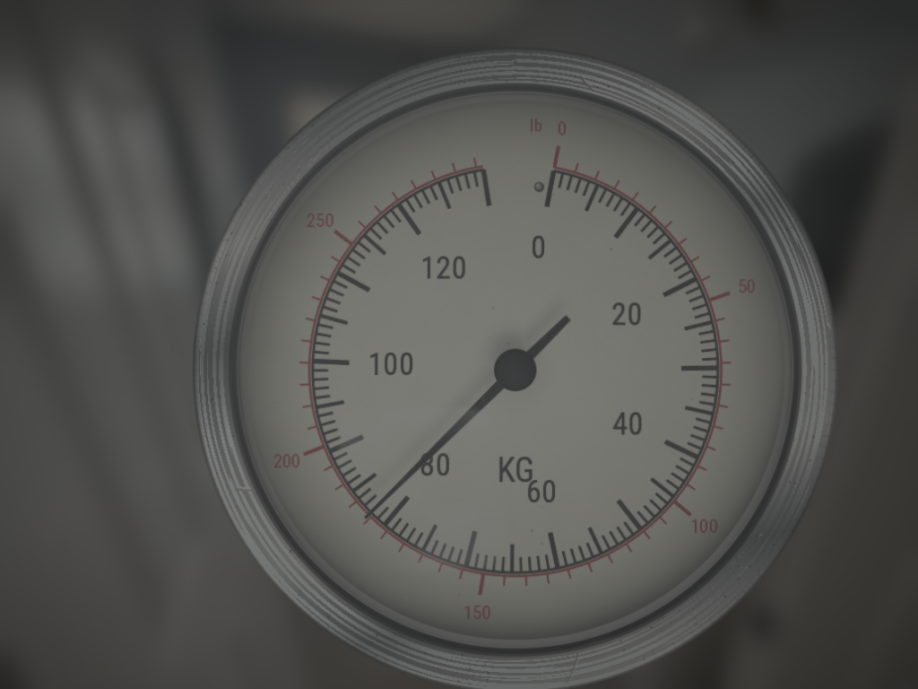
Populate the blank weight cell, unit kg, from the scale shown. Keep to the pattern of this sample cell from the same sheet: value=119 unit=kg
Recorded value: value=82 unit=kg
